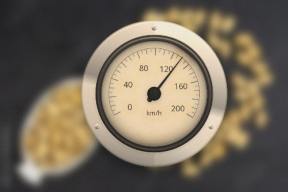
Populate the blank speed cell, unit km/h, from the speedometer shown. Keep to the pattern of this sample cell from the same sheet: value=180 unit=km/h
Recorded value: value=130 unit=km/h
